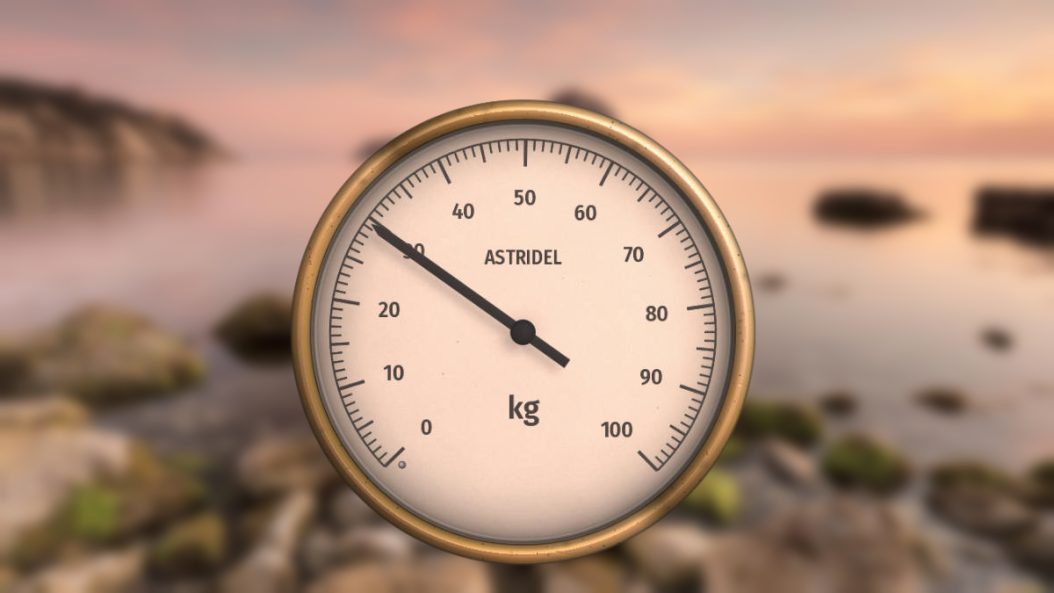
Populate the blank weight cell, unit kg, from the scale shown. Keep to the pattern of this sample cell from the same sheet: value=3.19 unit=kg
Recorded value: value=29.5 unit=kg
